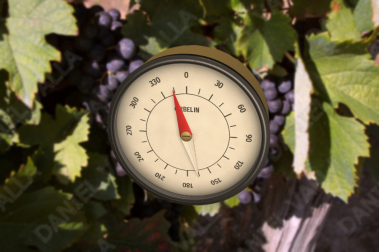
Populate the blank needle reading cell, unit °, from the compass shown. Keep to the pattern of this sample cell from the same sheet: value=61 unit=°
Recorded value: value=345 unit=°
